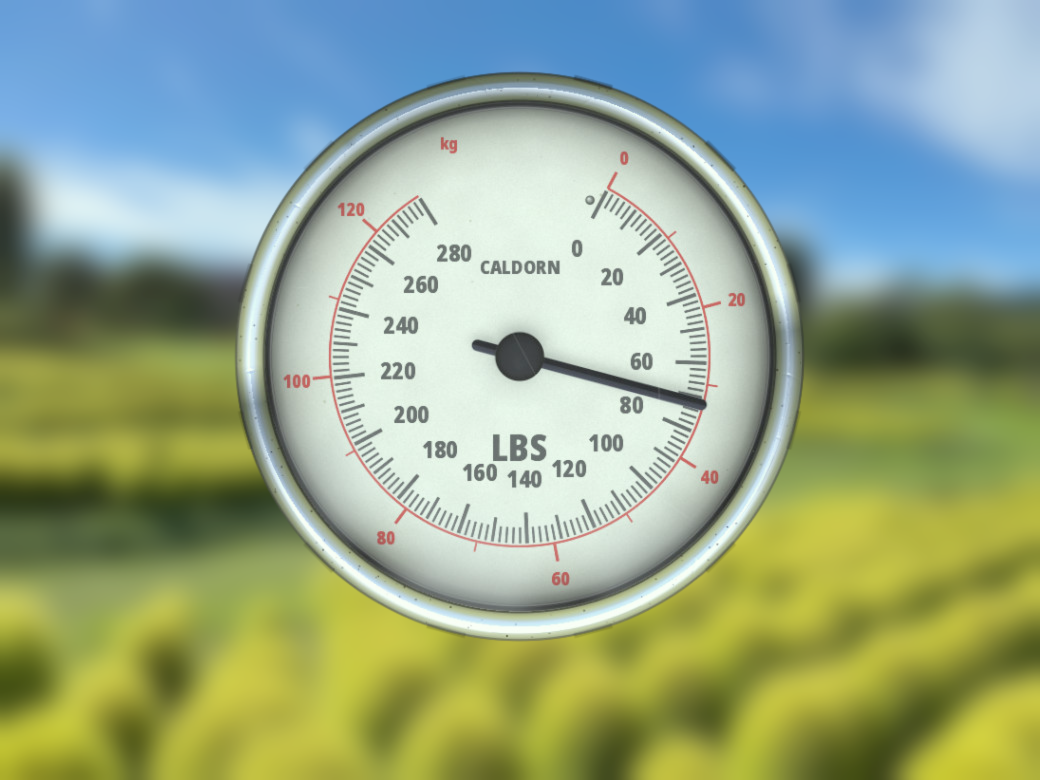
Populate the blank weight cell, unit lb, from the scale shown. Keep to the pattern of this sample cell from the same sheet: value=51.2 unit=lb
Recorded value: value=72 unit=lb
